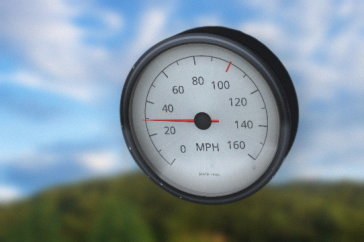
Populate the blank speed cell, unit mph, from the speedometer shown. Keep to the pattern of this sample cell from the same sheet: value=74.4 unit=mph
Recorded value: value=30 unit=mph
